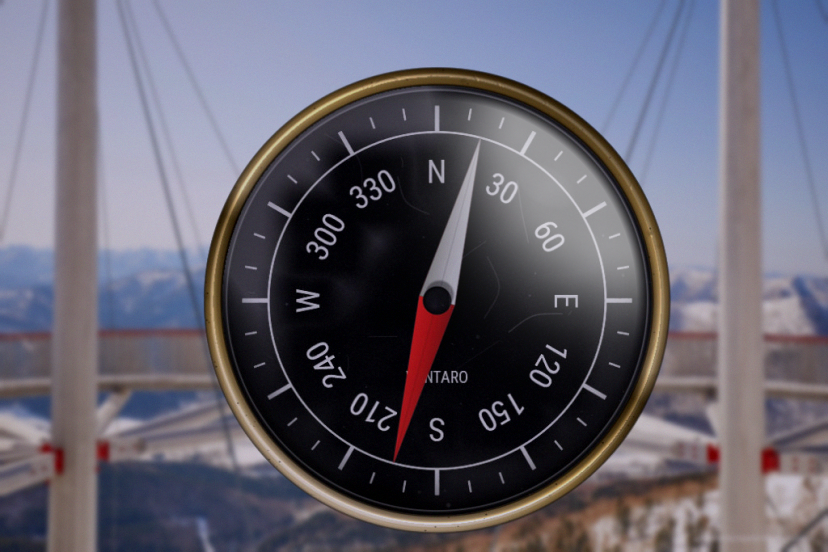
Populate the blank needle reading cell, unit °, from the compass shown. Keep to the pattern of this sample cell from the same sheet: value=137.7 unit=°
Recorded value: value=195 unit=°
